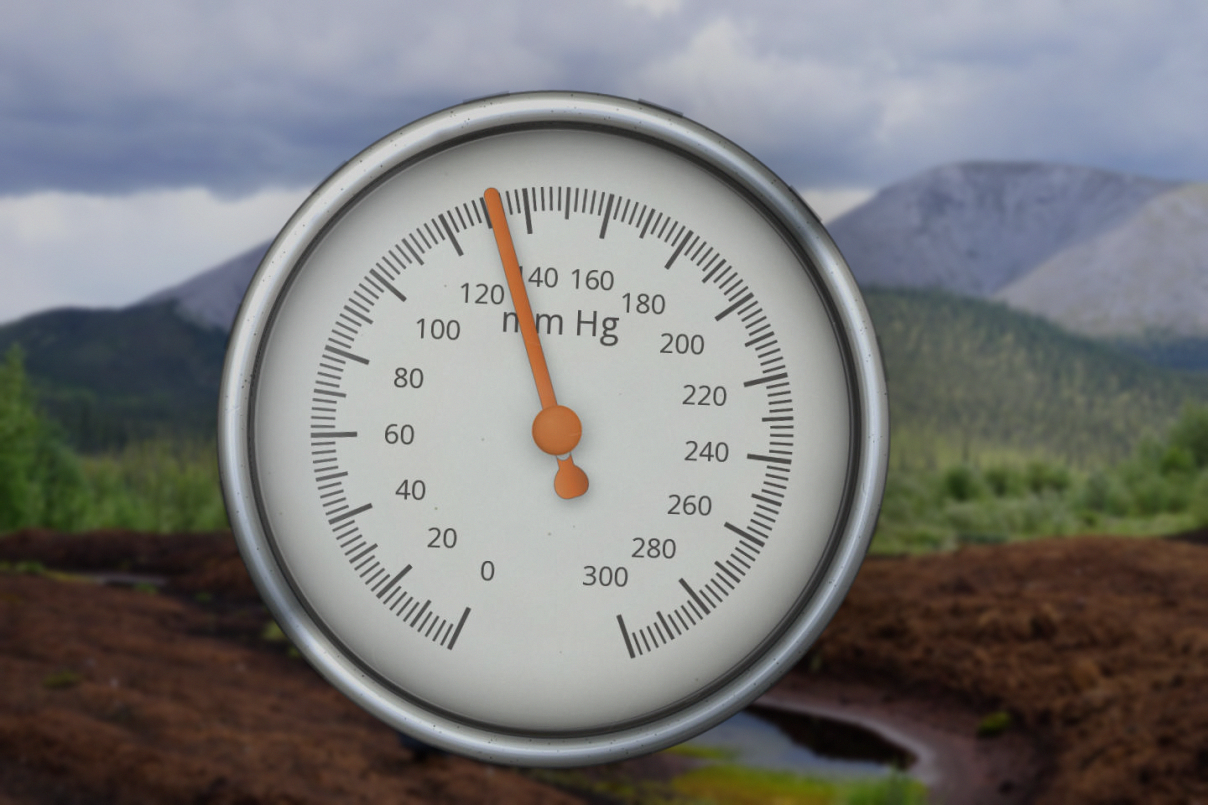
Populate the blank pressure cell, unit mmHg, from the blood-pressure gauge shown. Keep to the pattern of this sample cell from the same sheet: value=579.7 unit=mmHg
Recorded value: value=132 unit=mmHg
